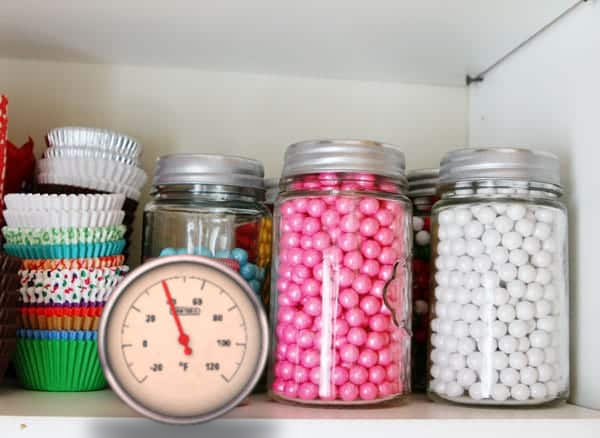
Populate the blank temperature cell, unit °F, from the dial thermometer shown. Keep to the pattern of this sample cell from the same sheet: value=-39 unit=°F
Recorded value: value=40 unit=°F
